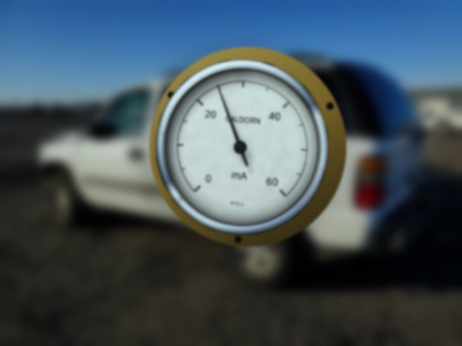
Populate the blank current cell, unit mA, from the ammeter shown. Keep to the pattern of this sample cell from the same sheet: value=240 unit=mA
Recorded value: value=25 unit=mA
